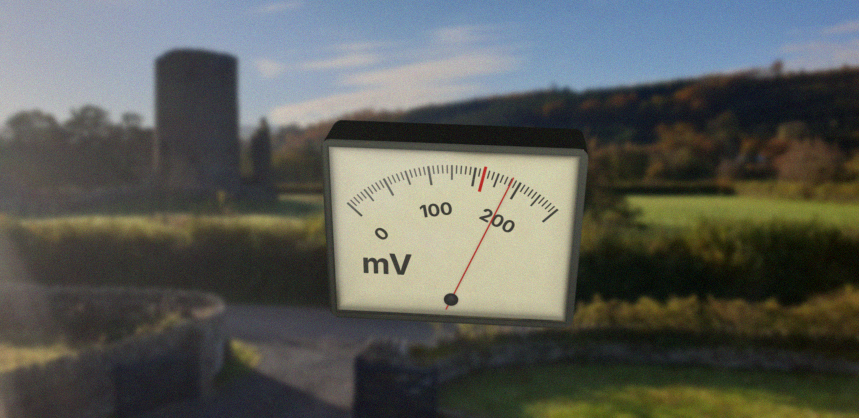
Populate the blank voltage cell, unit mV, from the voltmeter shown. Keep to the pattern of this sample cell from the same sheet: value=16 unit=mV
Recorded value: value=190 unit=mV
